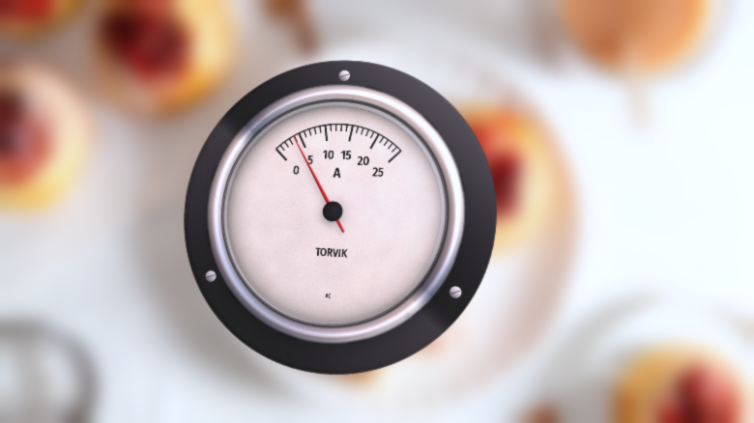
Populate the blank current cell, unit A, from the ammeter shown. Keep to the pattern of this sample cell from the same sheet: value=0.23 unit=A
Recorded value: value=4 unit=A
